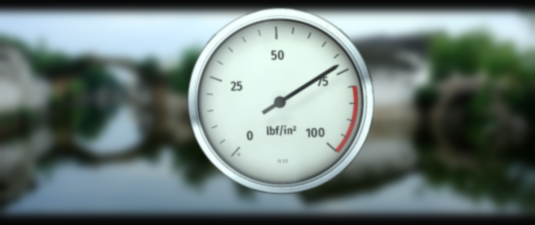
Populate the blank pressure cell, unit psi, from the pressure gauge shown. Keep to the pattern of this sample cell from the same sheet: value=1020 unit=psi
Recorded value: value=72.5 unit=psi
